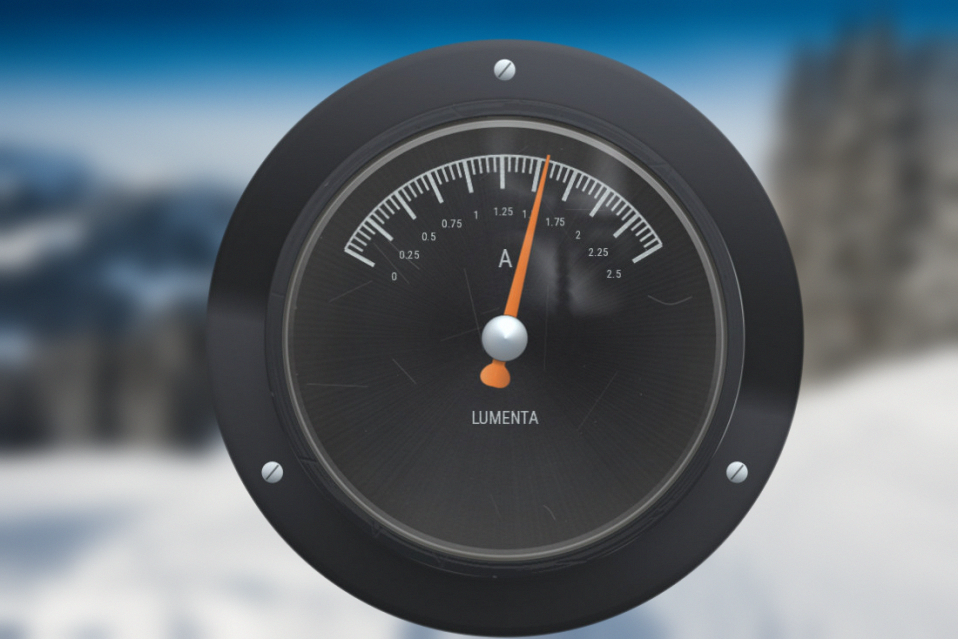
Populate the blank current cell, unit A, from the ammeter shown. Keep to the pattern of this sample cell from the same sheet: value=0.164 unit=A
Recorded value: value=1.55 unit=A
